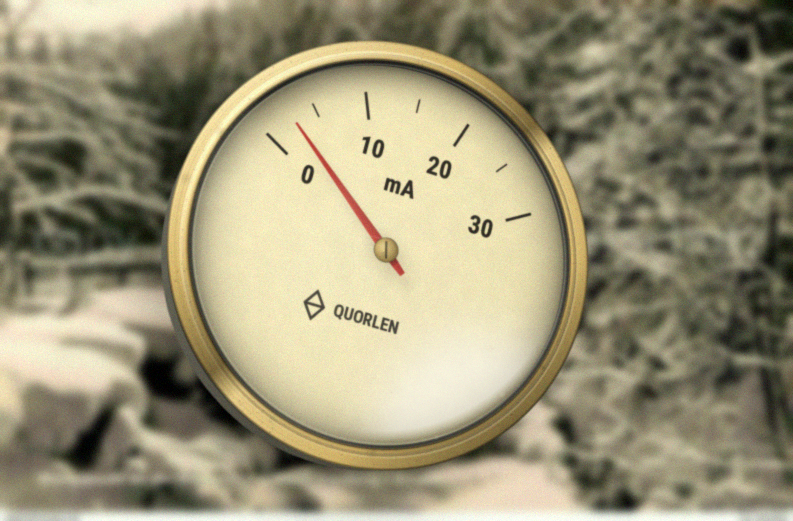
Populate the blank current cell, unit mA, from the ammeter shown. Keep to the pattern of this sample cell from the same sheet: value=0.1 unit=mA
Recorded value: value=2.5 unit=mA
